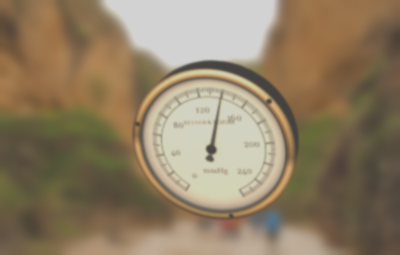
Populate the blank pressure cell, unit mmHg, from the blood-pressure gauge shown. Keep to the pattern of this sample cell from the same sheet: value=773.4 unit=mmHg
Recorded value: value=140 unit=mmHg
